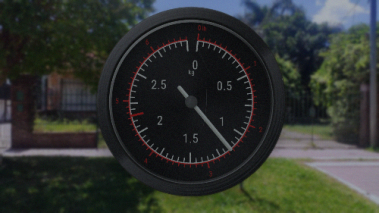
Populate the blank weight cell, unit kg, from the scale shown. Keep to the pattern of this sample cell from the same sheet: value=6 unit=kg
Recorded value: value=1.15 unit=kg
